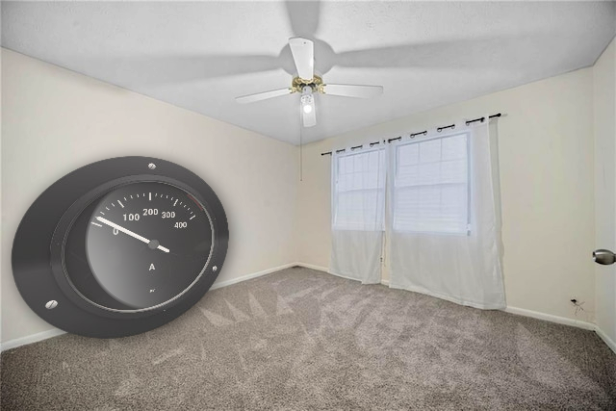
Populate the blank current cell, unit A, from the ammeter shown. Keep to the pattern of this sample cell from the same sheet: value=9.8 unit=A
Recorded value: value=20 unit=A
